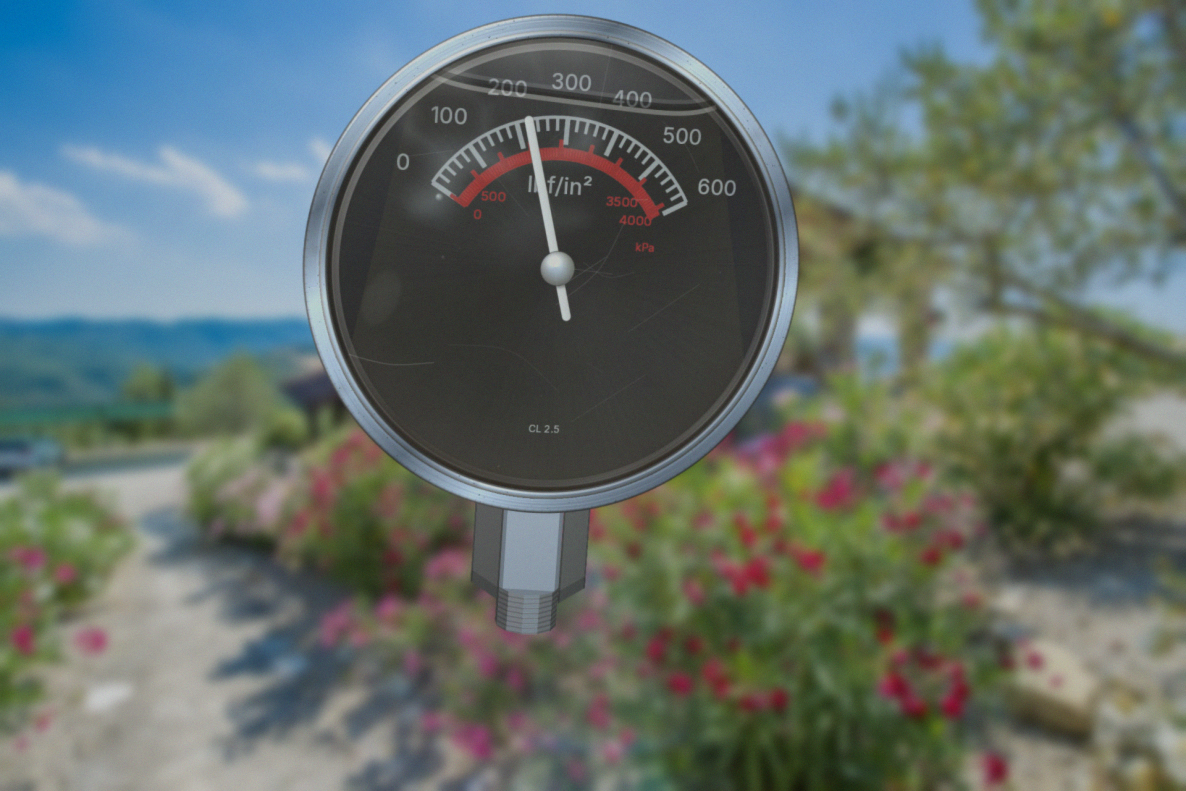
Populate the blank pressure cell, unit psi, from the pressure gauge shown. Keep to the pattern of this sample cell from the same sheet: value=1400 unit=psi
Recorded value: value=220 unit=psi
